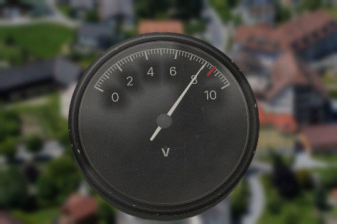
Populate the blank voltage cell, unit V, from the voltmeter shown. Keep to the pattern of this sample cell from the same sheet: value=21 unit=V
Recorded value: value=8 unit=V
